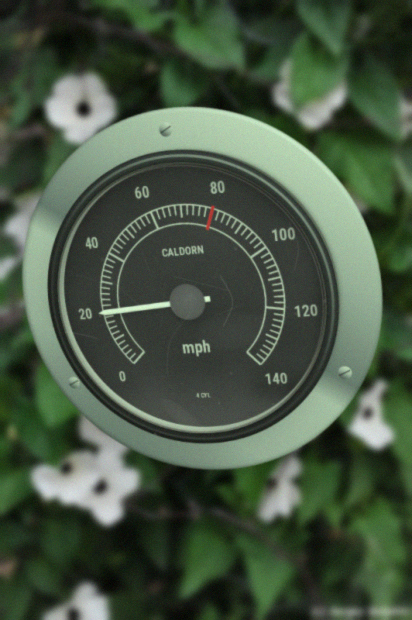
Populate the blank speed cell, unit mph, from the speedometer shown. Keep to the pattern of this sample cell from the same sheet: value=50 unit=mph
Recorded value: value=20 unit=mph
